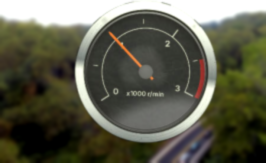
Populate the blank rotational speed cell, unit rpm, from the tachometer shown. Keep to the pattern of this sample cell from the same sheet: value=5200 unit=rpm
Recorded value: value=1000 unit=rpm
